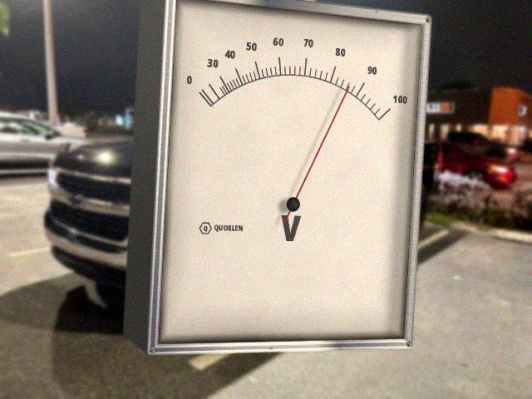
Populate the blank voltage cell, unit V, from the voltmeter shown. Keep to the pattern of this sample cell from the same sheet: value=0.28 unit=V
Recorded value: value=86 unit=V
